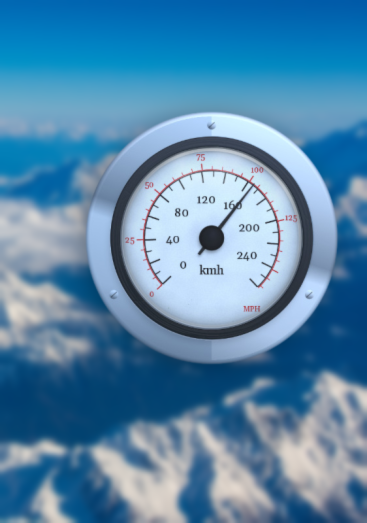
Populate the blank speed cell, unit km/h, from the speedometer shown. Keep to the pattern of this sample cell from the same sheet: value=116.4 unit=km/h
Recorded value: value=165 unit=km/h
